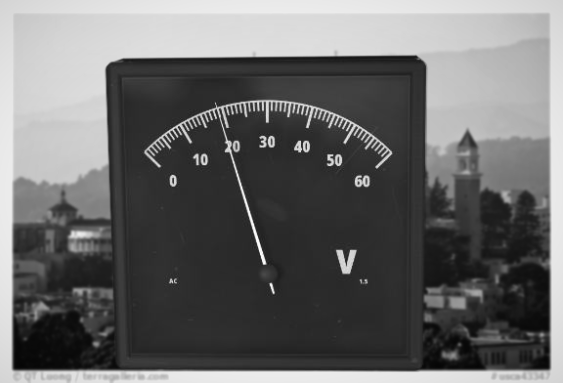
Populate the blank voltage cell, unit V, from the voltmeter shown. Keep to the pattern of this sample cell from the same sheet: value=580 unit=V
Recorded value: value=19 unit=V
